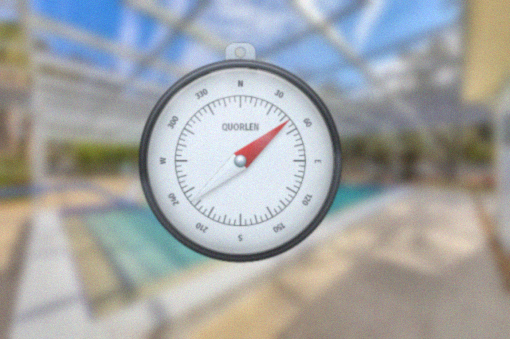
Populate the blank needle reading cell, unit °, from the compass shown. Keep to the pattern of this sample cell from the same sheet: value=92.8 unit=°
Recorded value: value=50 unit=°
